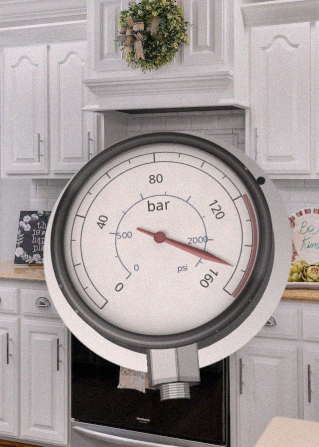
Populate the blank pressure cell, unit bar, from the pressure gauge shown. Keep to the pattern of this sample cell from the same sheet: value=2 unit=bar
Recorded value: value=150 unit=bar
